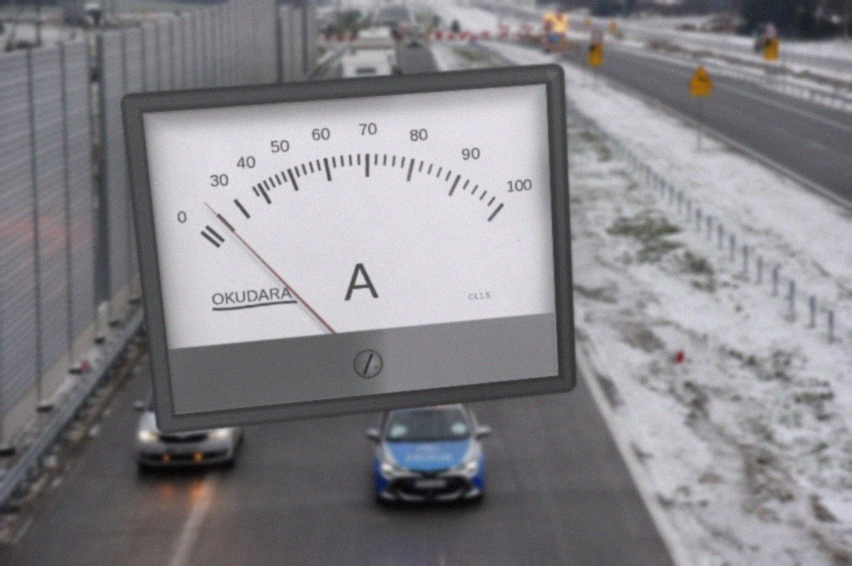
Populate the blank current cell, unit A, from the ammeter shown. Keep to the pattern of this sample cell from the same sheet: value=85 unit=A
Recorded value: value=20 unit=A
